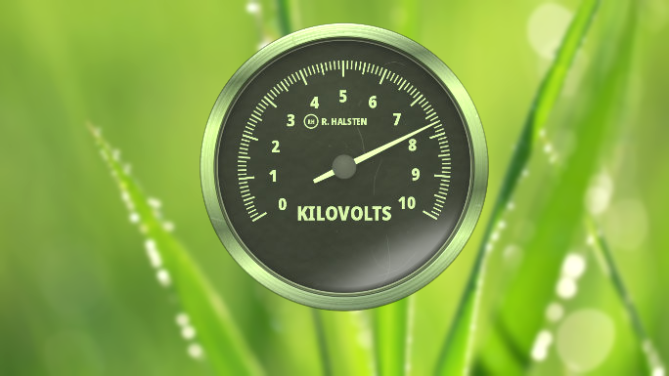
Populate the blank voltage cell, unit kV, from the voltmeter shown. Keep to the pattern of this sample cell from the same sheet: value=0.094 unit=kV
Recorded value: value=7.7 unit=kV
